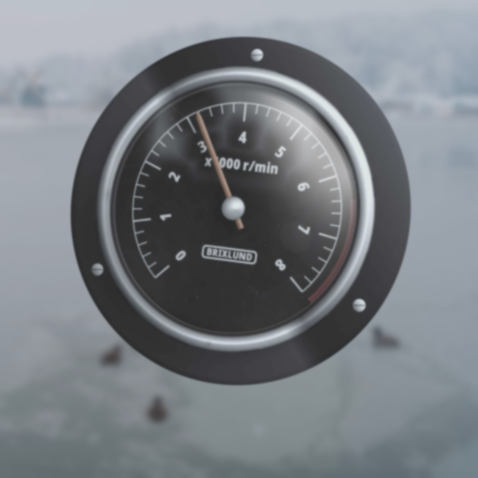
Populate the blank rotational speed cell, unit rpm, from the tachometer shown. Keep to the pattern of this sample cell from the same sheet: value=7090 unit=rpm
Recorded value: value=3200 unit=rpm
